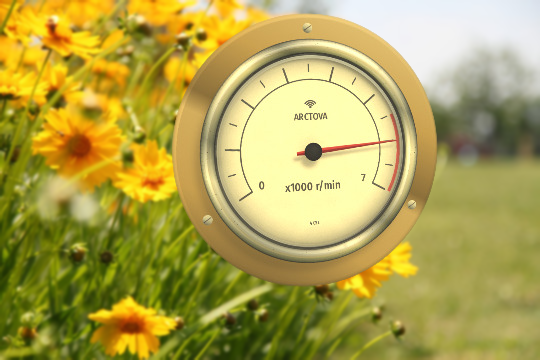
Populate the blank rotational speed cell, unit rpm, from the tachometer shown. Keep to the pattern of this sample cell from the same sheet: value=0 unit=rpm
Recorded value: value=6000 unit=rpm
